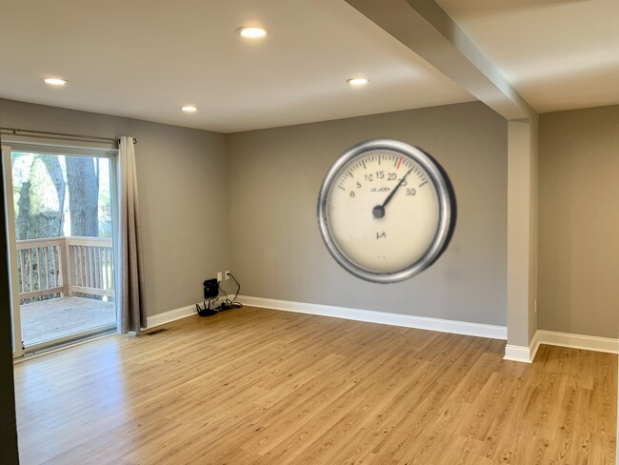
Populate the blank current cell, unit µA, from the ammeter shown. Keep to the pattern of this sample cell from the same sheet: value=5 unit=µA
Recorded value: value=25 unit=µA
